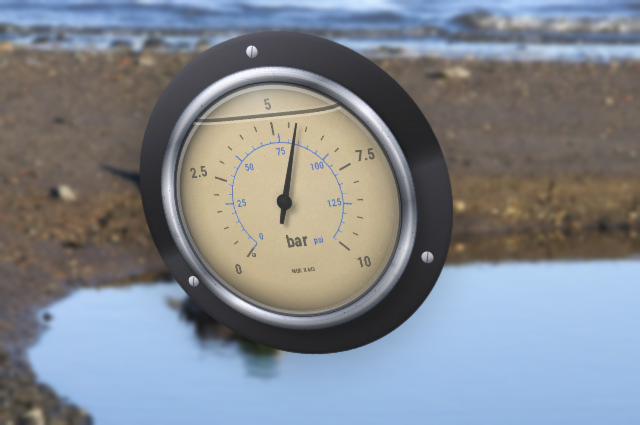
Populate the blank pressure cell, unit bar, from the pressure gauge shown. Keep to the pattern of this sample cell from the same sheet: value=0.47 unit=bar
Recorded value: value=5.75 unit=bar
